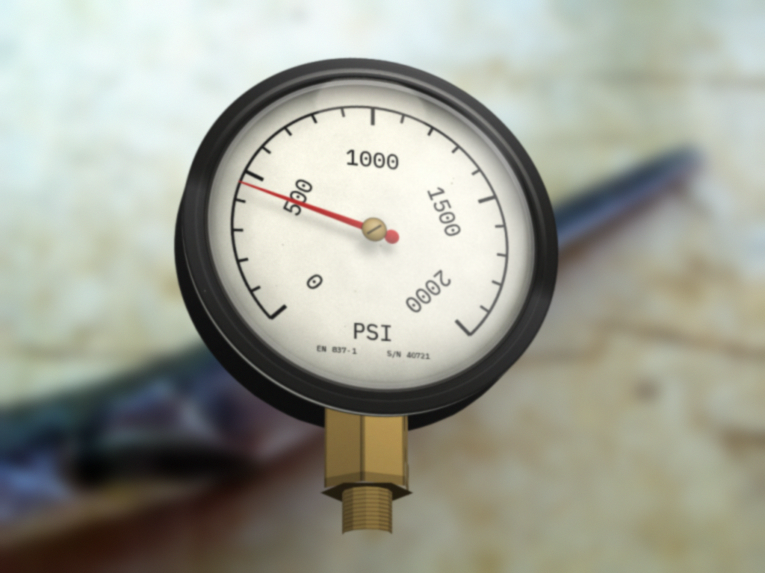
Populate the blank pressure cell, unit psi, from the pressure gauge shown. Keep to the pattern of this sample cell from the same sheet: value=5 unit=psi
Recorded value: value=450 unit=psi
